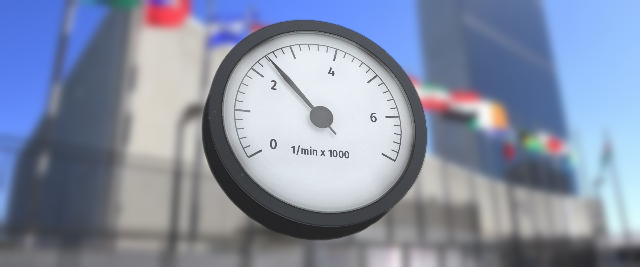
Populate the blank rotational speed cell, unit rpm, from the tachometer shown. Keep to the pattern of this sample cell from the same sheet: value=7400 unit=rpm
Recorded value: value=2400 unit=rpm
